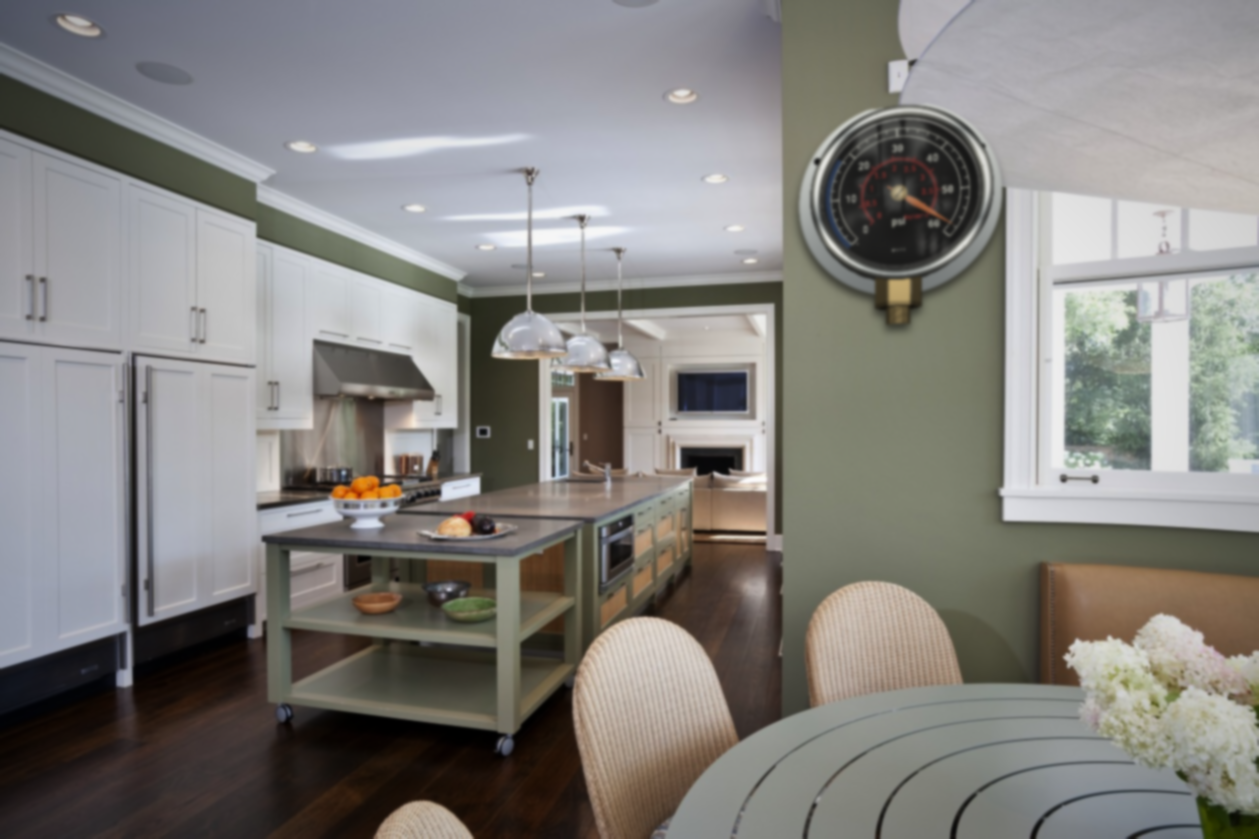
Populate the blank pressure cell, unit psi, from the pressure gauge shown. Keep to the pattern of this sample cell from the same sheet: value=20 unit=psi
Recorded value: value=58 unit=psi
